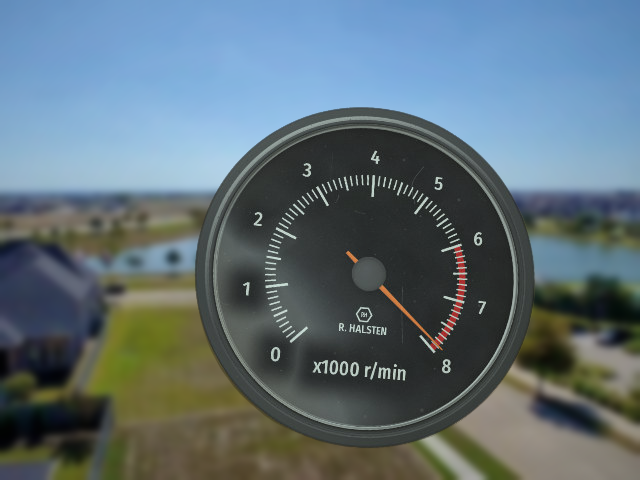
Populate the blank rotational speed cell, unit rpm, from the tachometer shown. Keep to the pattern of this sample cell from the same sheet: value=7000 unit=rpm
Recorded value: value=7900 unit=rpm
